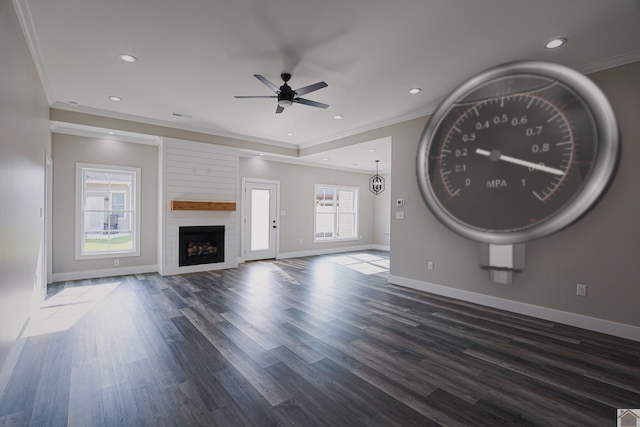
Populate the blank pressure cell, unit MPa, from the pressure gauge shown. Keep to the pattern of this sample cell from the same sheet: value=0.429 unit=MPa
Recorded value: value=0.9 unit=MPa
